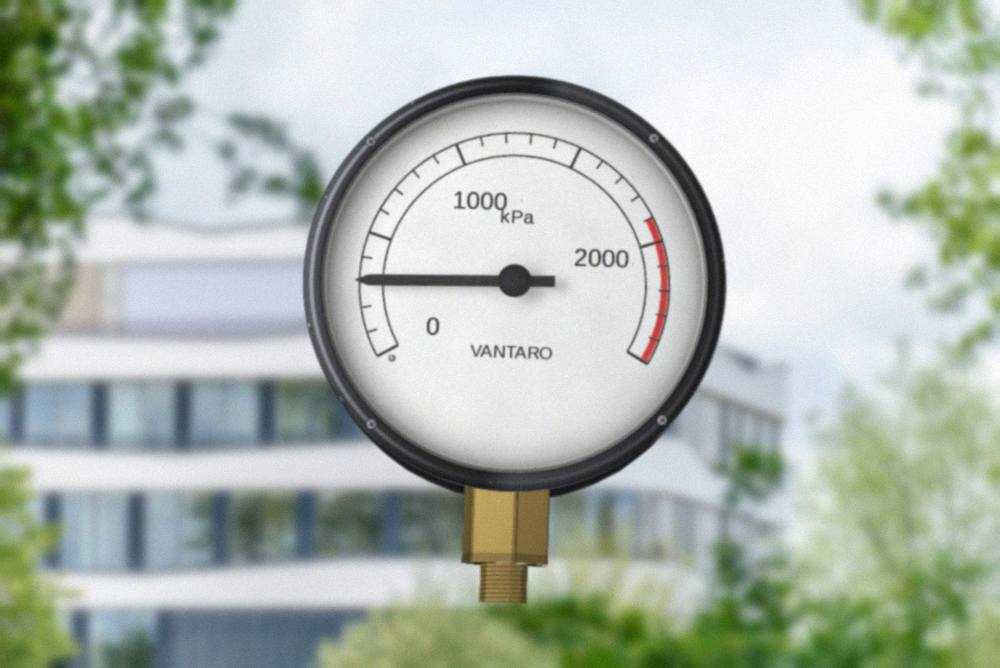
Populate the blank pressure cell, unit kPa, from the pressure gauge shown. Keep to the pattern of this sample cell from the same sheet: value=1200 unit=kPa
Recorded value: value=300 unit=kPa
